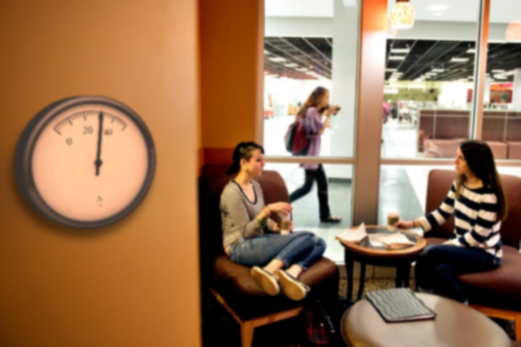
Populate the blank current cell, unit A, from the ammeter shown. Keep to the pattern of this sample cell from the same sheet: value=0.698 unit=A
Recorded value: value=30 unit=A
